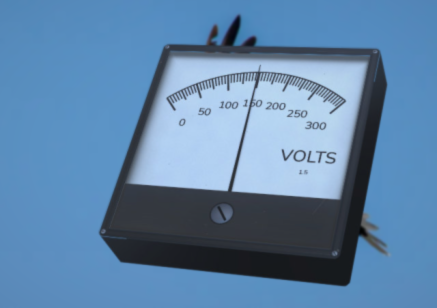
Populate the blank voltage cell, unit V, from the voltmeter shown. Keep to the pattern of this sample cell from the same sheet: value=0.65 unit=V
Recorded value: value=150 unit=V
